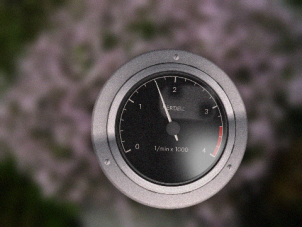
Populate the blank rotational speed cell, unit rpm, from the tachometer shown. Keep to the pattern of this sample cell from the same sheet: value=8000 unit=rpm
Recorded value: value=1600 unit=rpm
